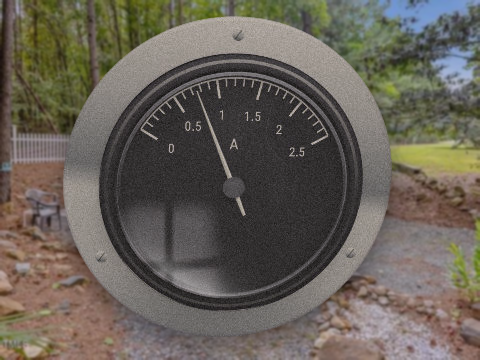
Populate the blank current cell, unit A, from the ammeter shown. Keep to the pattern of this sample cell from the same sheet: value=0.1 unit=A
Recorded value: value=0.75 unit=A
